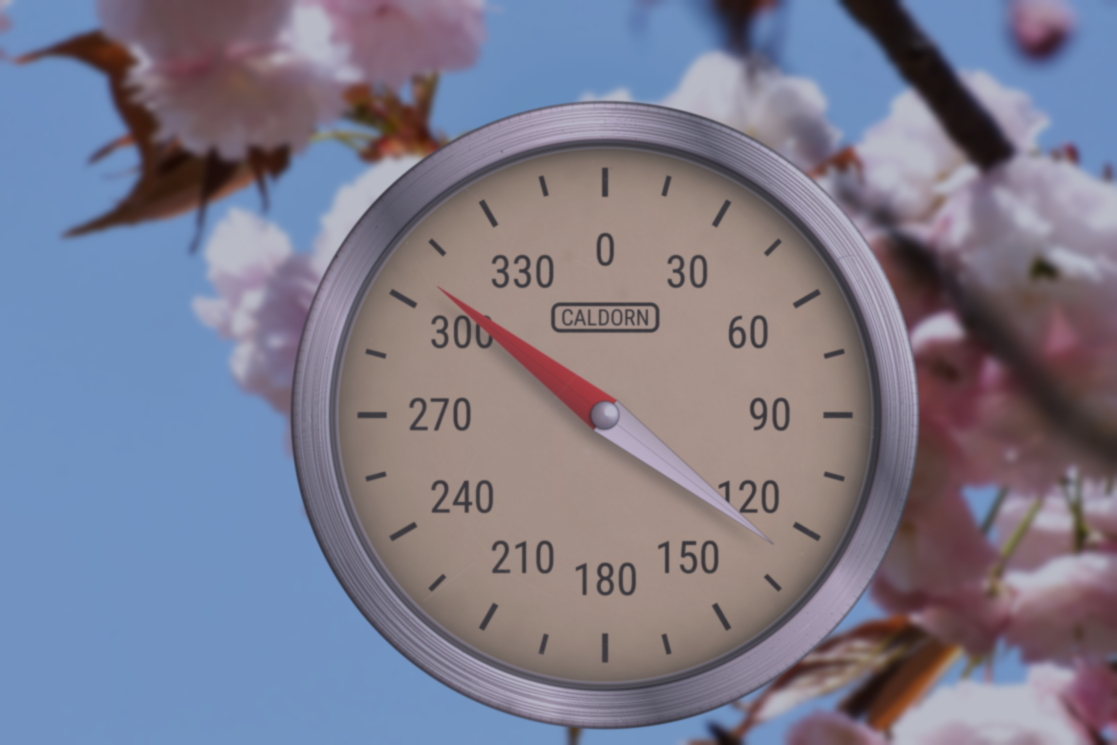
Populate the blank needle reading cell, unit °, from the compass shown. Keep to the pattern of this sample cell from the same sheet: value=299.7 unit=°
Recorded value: value=307.5 unit=°
